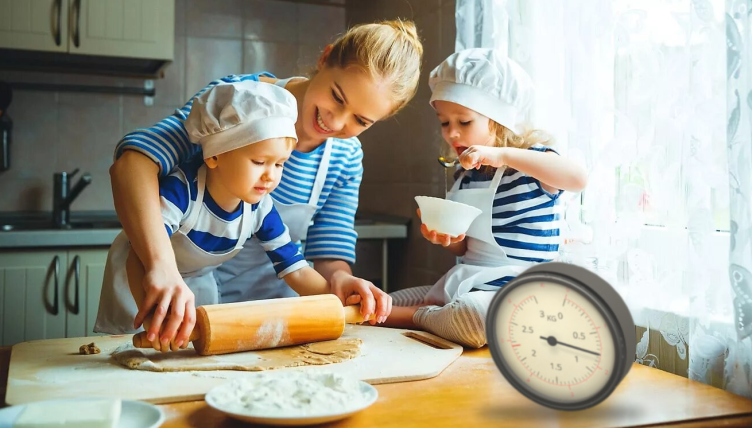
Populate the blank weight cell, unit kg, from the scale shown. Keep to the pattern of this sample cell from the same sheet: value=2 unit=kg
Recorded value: value=0.75 unit=kg
